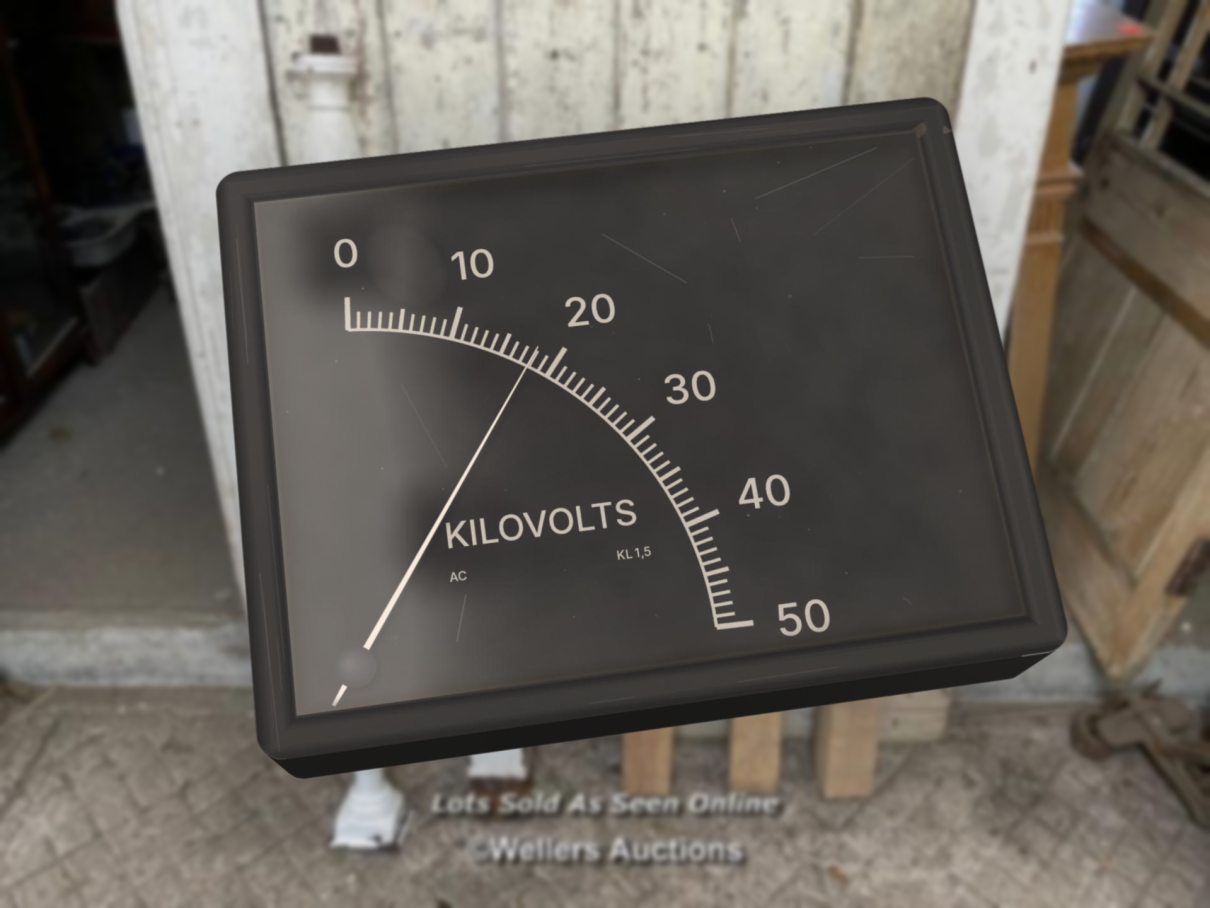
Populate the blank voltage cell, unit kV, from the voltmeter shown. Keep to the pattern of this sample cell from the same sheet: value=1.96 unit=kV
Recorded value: value=18 unit=kV
